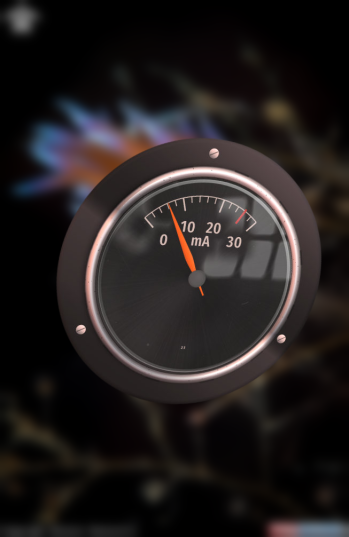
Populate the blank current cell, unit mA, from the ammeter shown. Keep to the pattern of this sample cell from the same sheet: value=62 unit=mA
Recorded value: value=6 unit=mA
